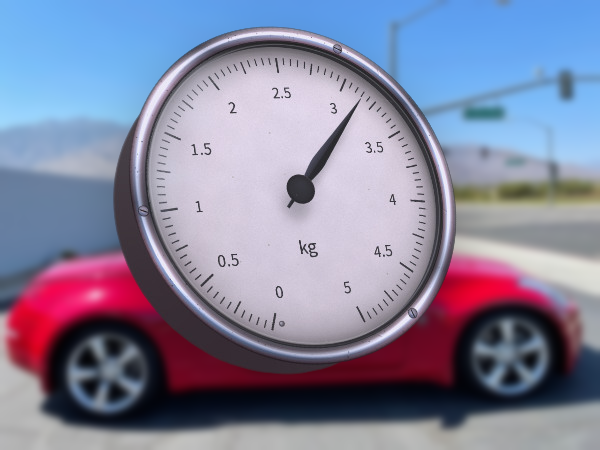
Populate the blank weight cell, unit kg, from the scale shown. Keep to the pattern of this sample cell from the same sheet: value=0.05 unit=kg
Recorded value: value=3.15 unit=kg
